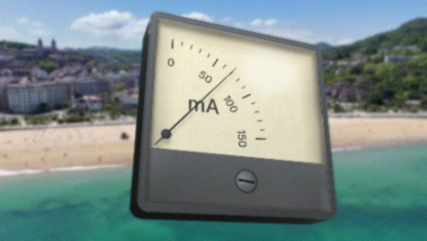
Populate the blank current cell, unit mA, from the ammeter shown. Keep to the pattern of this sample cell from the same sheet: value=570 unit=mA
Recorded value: value=70 unit=mA
